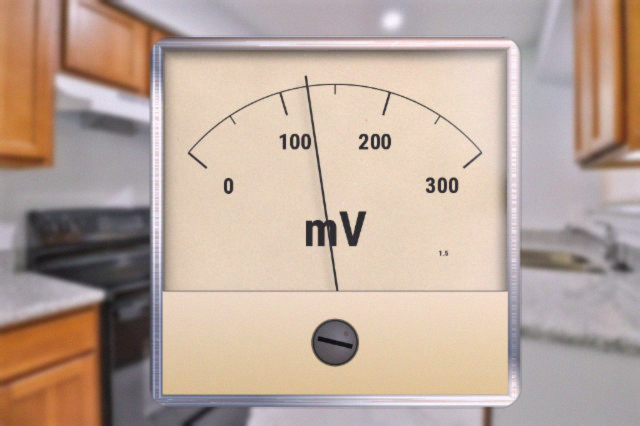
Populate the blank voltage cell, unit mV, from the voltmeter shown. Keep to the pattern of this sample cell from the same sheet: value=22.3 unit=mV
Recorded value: value=125 unit=mV
